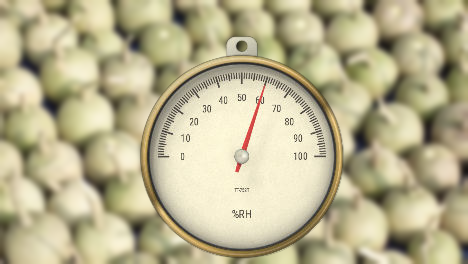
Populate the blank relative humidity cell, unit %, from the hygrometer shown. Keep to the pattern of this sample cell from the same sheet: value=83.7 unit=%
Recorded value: value=60 unit=%
